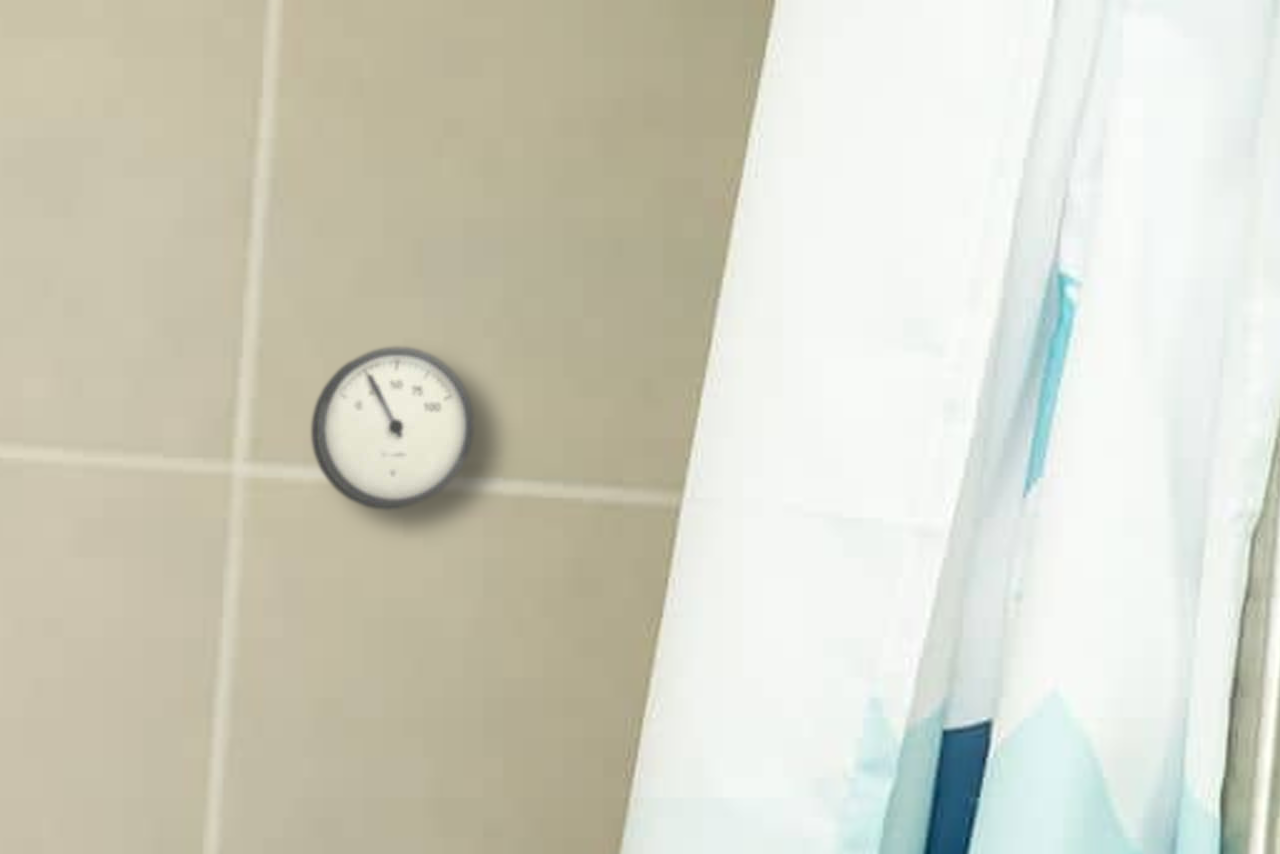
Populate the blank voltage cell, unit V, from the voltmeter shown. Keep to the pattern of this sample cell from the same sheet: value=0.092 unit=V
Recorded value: value=25 unit=V
